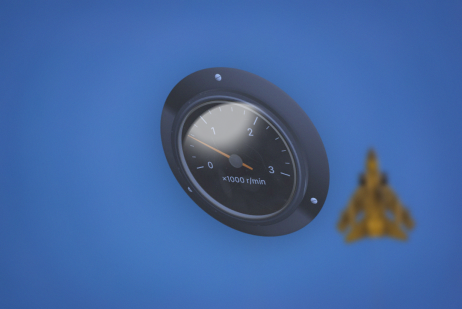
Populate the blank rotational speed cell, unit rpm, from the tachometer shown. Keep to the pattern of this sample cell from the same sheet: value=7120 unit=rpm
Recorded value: value=600 unit=rpm
